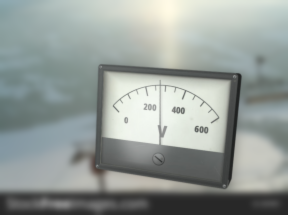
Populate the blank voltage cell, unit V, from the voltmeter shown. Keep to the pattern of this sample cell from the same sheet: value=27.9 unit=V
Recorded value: value=275 unit=V
